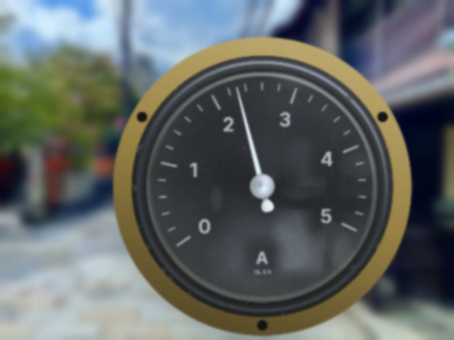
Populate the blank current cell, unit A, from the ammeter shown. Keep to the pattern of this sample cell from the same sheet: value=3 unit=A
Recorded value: value=2.3 unit=A
